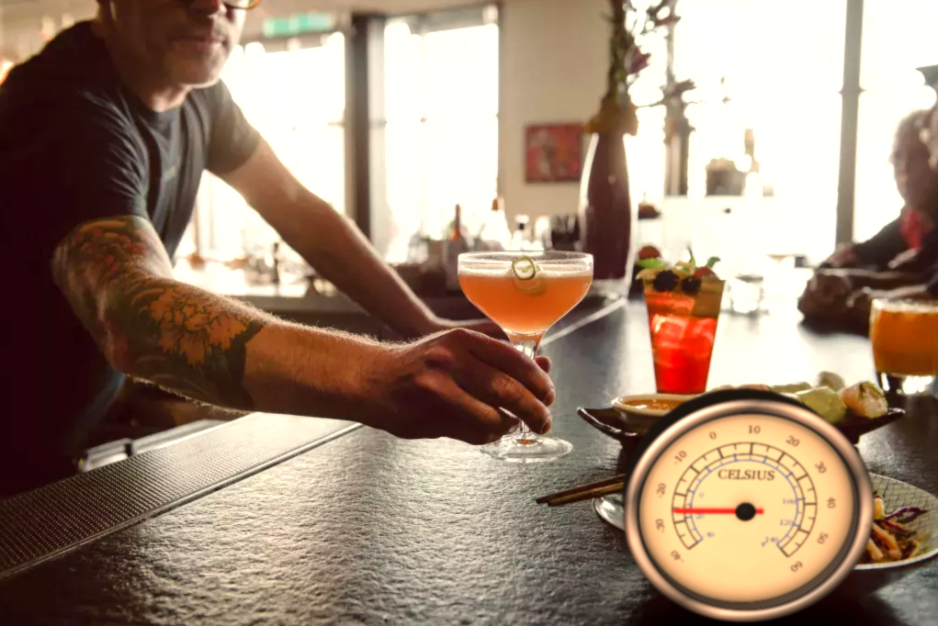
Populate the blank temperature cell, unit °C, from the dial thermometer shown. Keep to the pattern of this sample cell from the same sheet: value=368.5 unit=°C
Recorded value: value=-25 unit=°C
